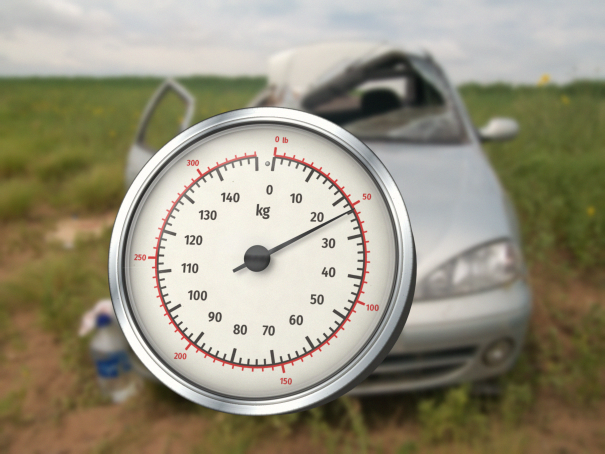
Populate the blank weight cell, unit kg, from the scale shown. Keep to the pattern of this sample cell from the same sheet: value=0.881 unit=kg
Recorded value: value=24 unit=kg
